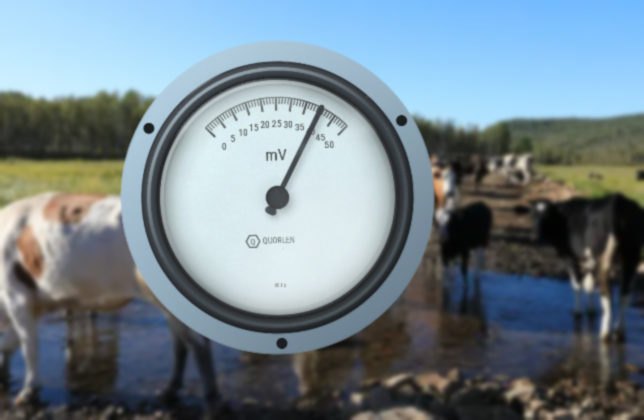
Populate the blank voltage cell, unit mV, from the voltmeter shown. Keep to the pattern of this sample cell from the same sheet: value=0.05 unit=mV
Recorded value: value=40 unit=mV
